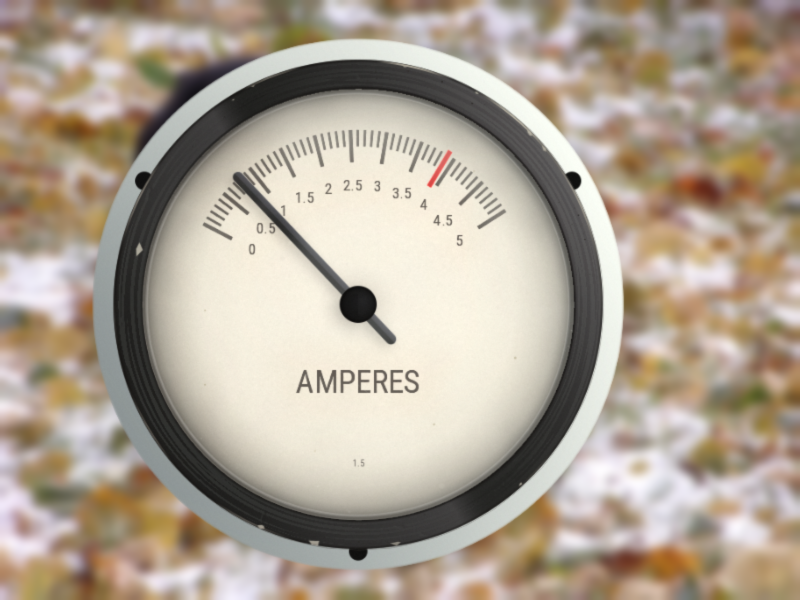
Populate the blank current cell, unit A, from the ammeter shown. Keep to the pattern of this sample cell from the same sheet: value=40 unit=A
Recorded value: value=0.8 unit=A
